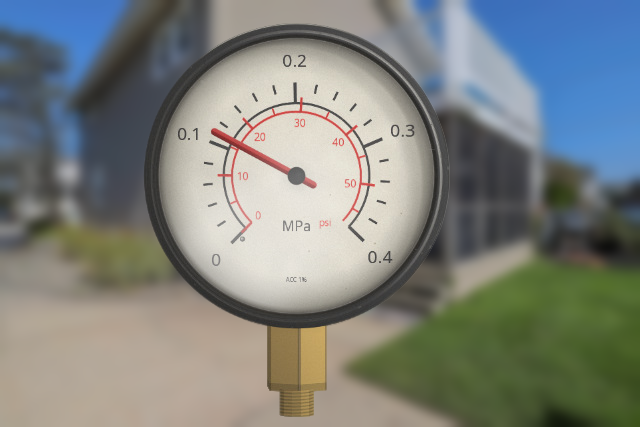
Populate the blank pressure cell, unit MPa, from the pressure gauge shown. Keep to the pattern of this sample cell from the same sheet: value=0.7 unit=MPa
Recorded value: value=0.11 unit=MPa
